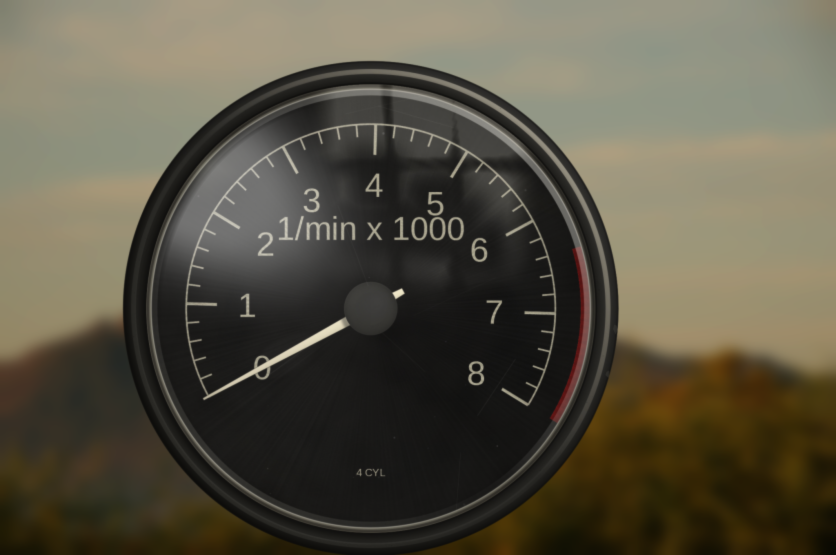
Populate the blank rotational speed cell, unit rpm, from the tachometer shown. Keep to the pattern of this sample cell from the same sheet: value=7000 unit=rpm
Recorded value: value=0 unit=rpm
